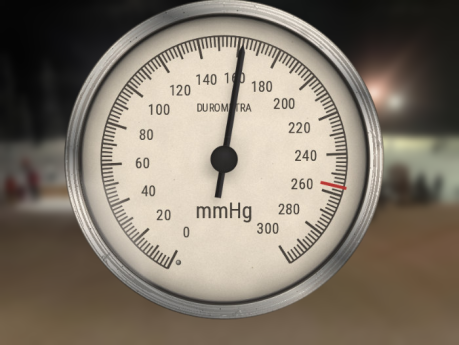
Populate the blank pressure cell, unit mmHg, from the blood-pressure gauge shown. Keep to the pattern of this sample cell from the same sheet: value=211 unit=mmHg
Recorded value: value=162 unit=mmHg
